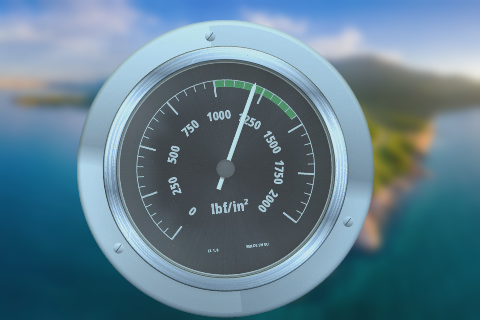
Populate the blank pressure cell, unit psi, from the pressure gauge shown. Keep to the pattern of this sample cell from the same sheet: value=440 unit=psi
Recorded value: value=1200 unit=psi
